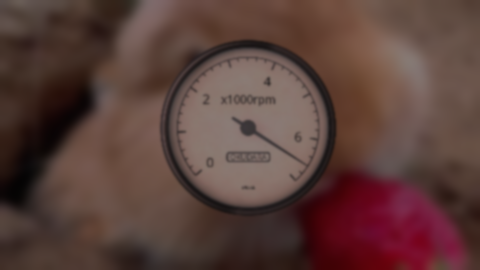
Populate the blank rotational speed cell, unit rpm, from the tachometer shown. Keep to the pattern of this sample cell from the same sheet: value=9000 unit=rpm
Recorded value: value=6600 unit=rpm
